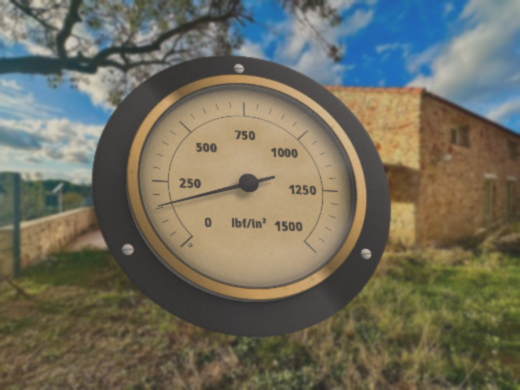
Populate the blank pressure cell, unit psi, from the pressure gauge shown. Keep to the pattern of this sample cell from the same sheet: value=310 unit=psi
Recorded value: value=150 unit=psi
